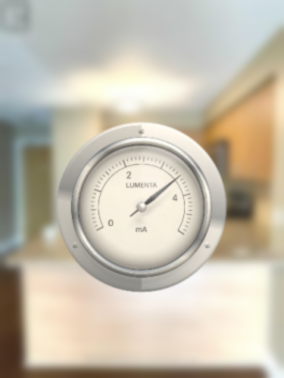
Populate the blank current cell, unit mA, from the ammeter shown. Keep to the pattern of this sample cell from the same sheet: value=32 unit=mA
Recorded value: value=3.5 unit=mA
